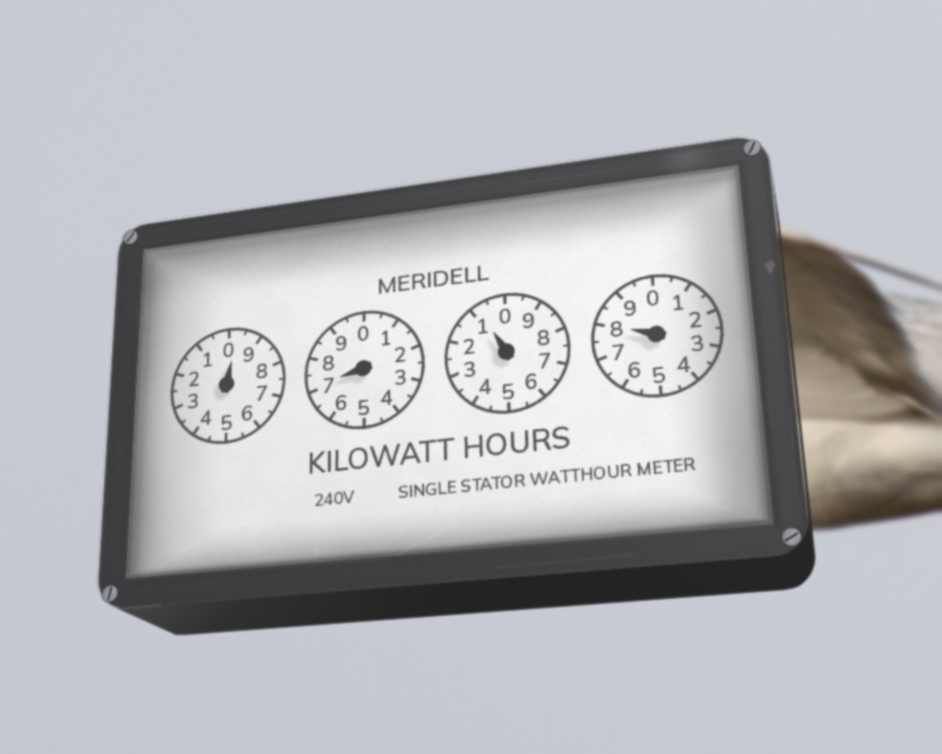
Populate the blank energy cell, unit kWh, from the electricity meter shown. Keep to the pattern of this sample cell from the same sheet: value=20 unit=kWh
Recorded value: value=9708 unit=kWh
